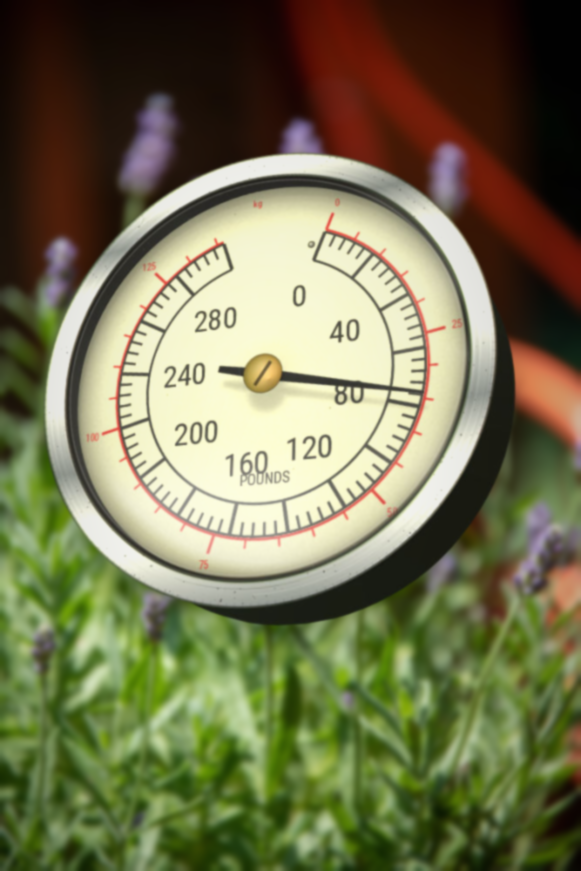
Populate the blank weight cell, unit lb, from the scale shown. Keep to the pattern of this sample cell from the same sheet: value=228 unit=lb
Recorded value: value=76 unit=lb
